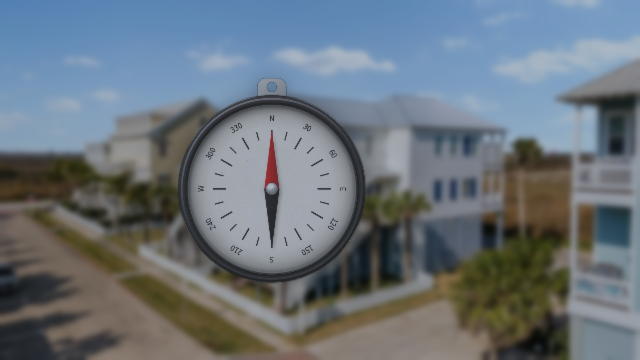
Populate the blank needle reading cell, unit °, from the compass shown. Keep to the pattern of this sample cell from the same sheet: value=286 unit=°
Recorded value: value=0 unit=°
